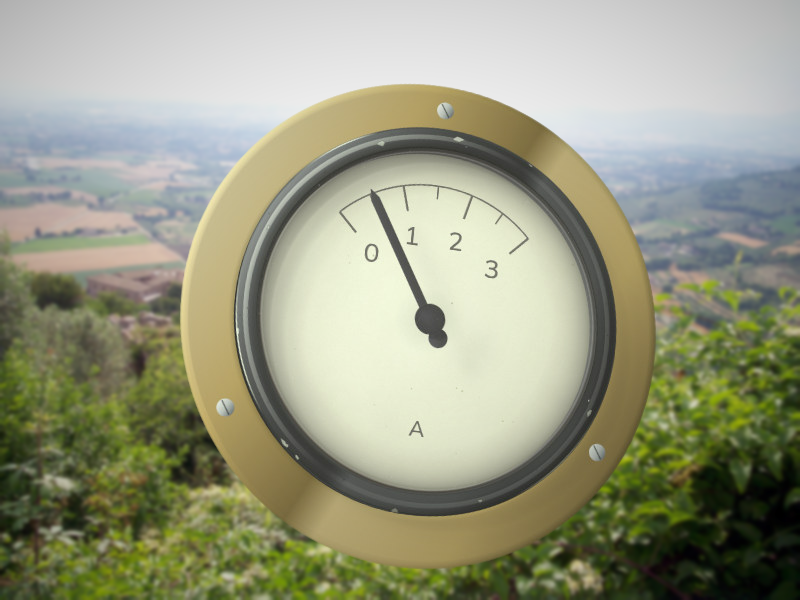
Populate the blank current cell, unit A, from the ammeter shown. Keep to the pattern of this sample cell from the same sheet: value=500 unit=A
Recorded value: value=0.5 unit=A
